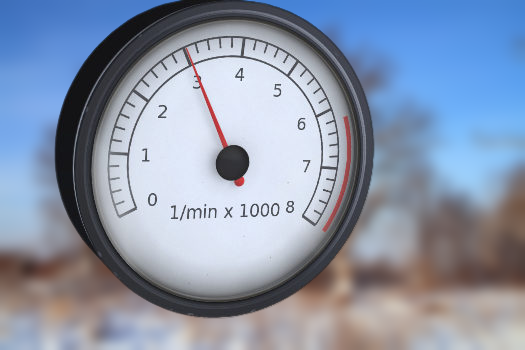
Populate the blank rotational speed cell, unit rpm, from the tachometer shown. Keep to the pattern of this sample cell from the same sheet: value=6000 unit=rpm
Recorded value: value=3000 unit=rpm
